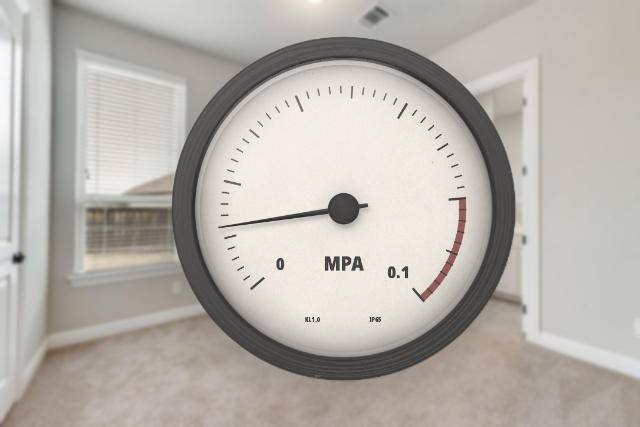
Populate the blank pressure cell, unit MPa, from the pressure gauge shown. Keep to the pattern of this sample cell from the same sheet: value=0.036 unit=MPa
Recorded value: value=0.012 unit=MPa
